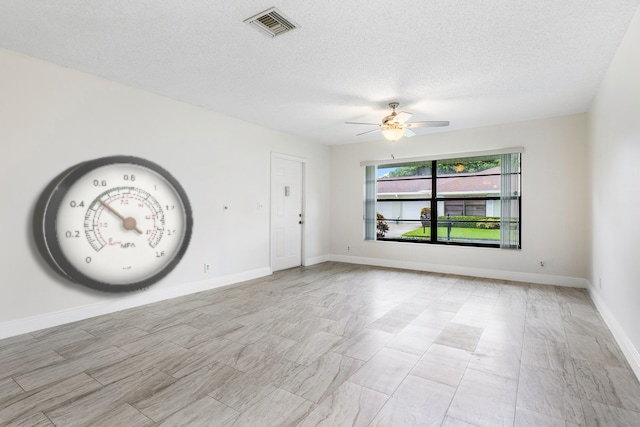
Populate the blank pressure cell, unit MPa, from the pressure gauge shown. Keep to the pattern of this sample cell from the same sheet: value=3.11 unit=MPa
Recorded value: value=0.5 unit=MPa
